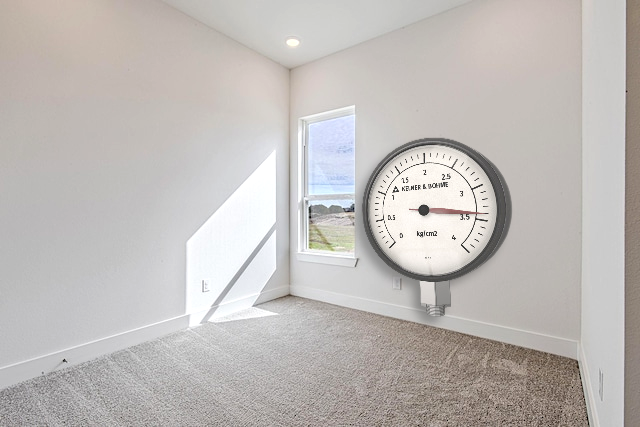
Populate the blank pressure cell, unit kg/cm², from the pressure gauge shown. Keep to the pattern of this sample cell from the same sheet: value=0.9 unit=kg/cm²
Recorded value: value=3.4 unit=kg/cm²
